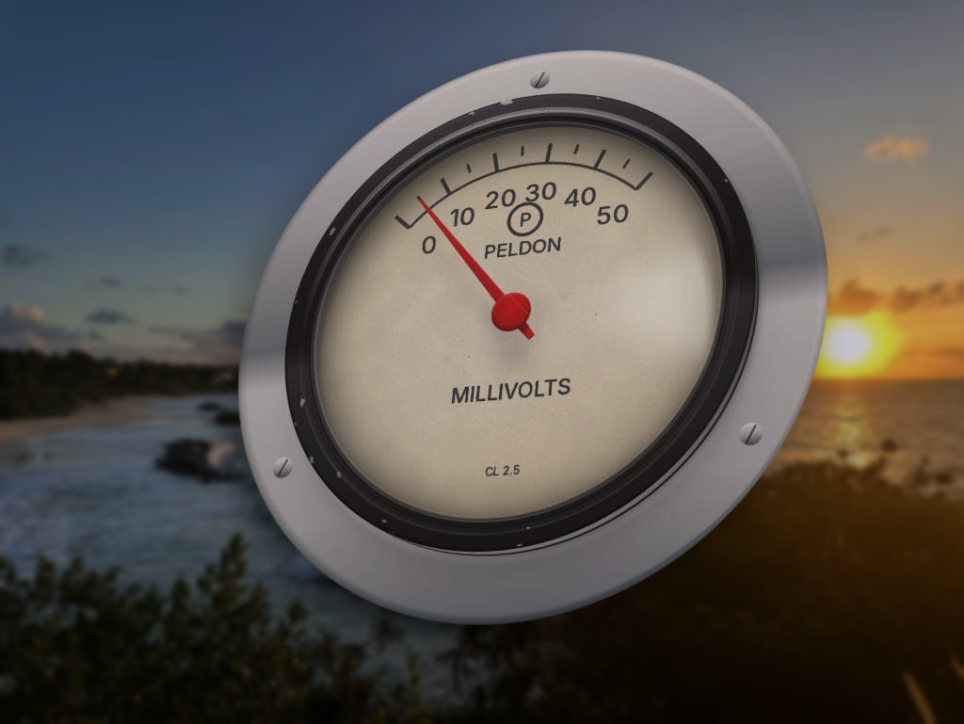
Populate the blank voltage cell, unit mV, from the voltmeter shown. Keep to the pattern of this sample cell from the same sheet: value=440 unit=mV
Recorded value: value=5 unit=mV
